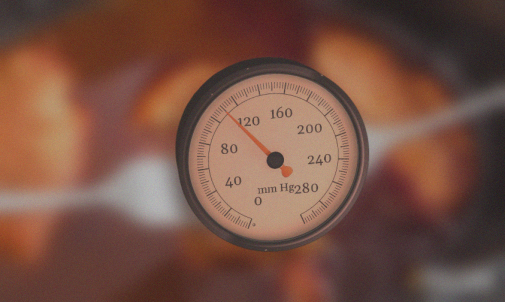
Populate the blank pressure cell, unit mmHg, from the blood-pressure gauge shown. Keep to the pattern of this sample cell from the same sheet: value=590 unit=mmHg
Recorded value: value=110 unit=mmHg
